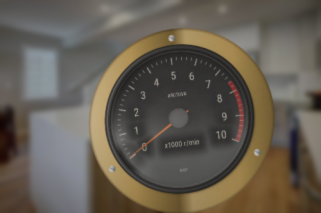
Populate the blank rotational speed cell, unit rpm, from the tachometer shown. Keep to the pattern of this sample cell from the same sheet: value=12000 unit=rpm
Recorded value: value=0 unit=rpm
